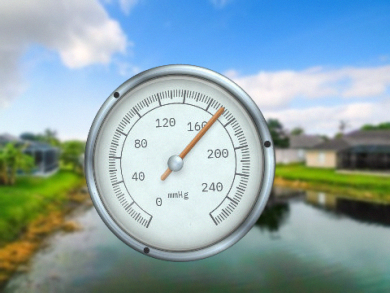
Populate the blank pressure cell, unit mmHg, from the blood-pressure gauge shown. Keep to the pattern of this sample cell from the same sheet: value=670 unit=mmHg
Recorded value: value=170 unit=mmHg
